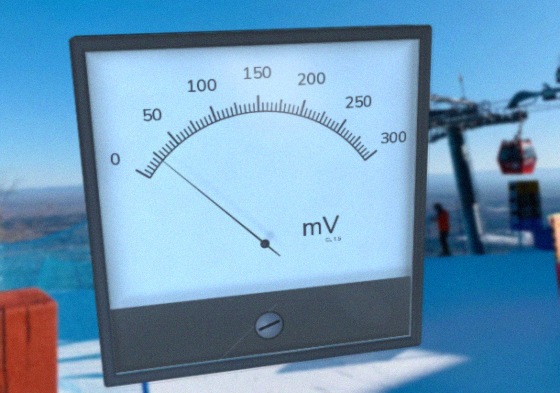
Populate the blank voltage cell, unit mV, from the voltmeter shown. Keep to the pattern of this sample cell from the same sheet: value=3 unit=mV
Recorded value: value=25 unit=mV
